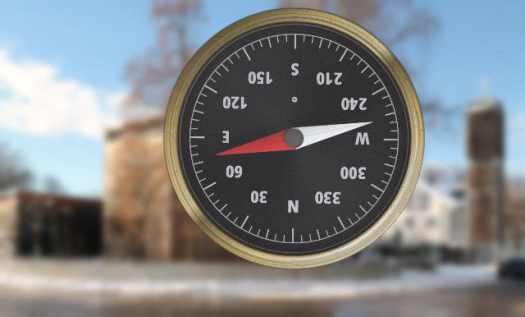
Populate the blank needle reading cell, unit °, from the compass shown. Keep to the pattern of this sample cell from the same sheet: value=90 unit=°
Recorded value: value=77.5 unit=°
